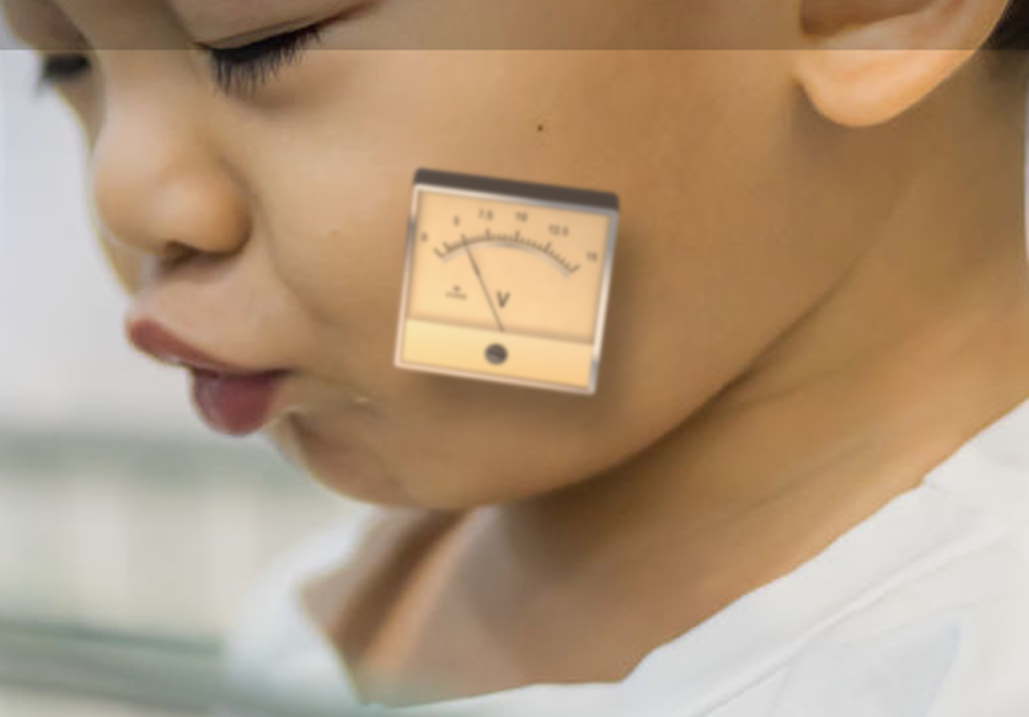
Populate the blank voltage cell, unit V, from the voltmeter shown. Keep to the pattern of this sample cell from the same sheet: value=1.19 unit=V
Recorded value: value=5 unit=V
